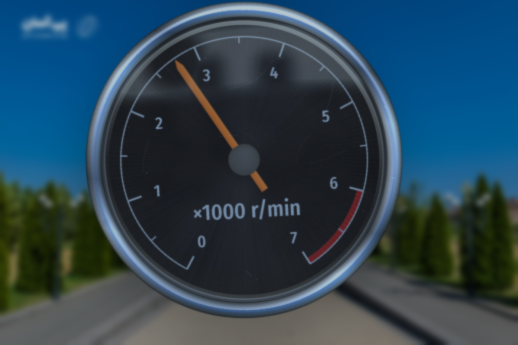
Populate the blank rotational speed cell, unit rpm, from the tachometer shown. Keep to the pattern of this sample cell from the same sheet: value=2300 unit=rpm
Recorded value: value=2750 unit=rpm
